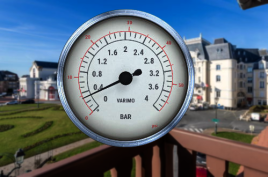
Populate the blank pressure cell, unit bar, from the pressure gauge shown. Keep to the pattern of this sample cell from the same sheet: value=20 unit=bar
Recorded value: value=0.3 unit=bar
